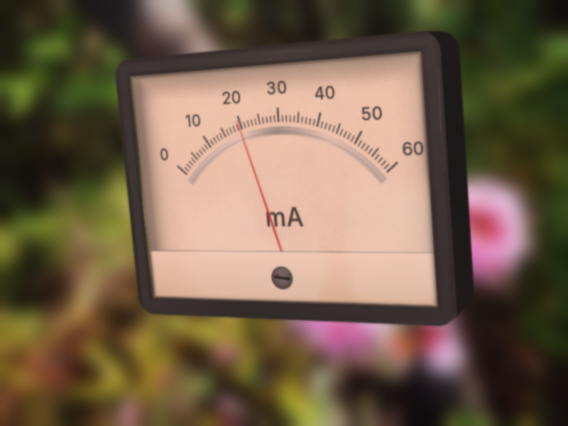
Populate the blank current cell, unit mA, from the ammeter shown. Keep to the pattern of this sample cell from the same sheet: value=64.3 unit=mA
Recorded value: value=20 unit=mA
